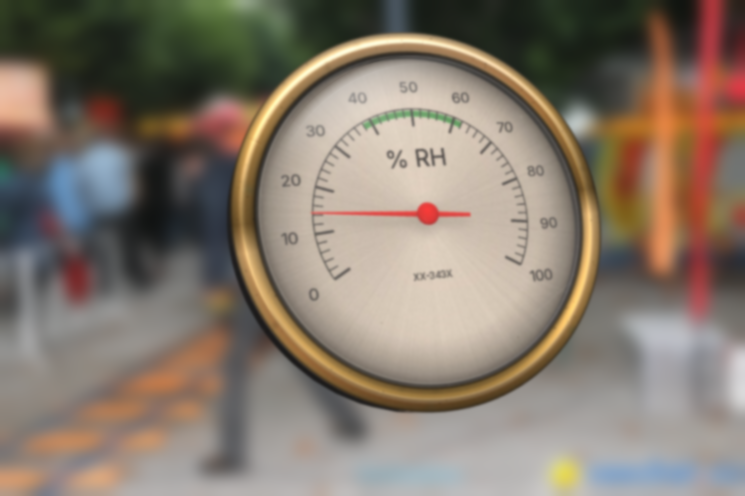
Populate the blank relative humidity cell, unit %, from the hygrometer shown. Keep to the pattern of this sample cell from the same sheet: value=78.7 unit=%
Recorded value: value=14 unit=%
